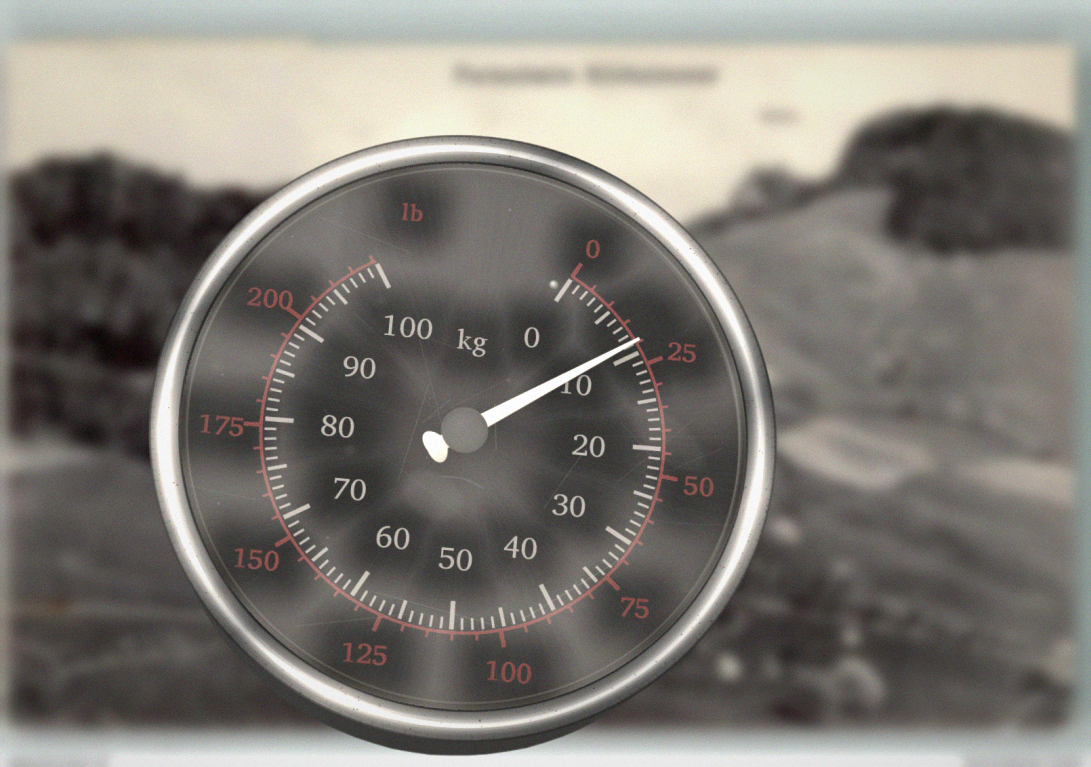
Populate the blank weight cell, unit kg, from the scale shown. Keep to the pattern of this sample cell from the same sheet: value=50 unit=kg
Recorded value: value=9 unit=kg
